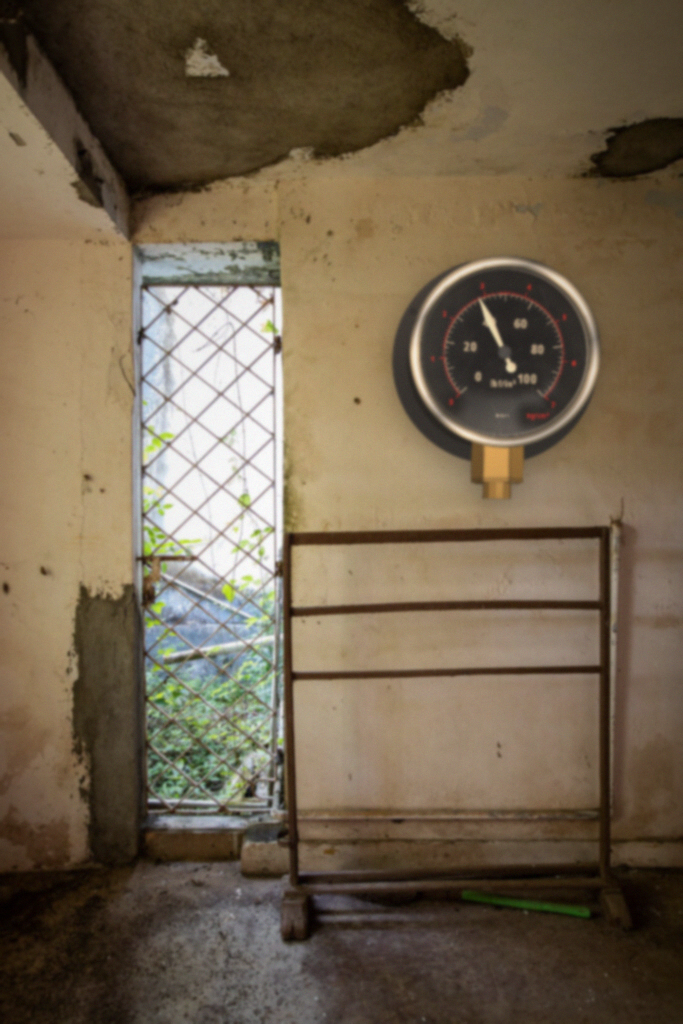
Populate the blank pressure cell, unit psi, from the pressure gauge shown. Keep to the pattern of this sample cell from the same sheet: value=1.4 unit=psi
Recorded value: value=40 unit=psi
